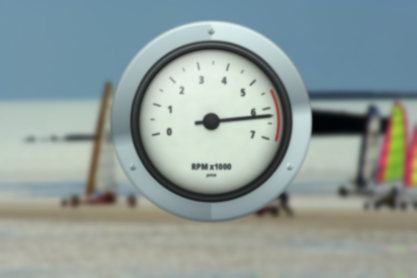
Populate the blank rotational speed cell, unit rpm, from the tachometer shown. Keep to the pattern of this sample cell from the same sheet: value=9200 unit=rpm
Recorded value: value=6250 unit=rpm
